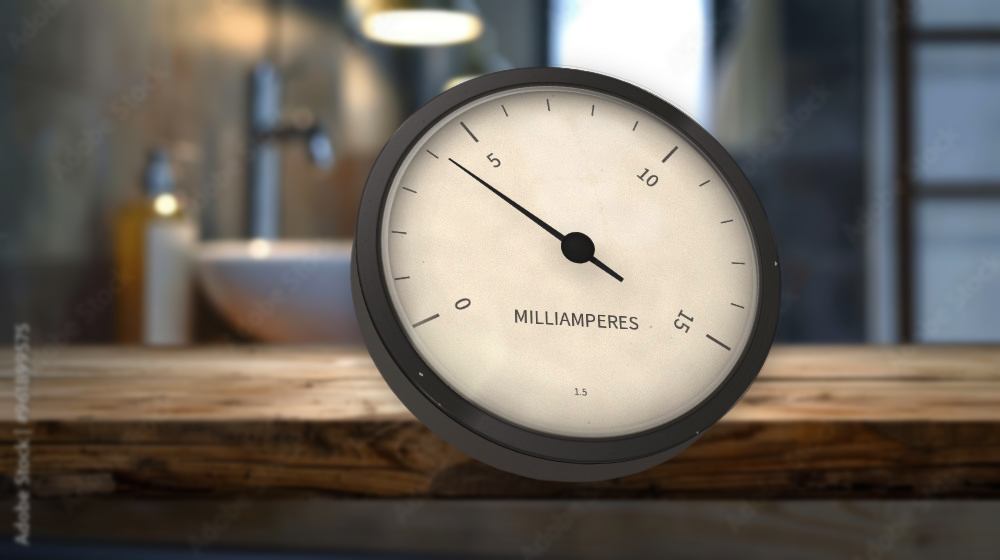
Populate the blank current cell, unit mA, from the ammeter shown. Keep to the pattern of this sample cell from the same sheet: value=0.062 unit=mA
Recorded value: value=4 unit=mA
